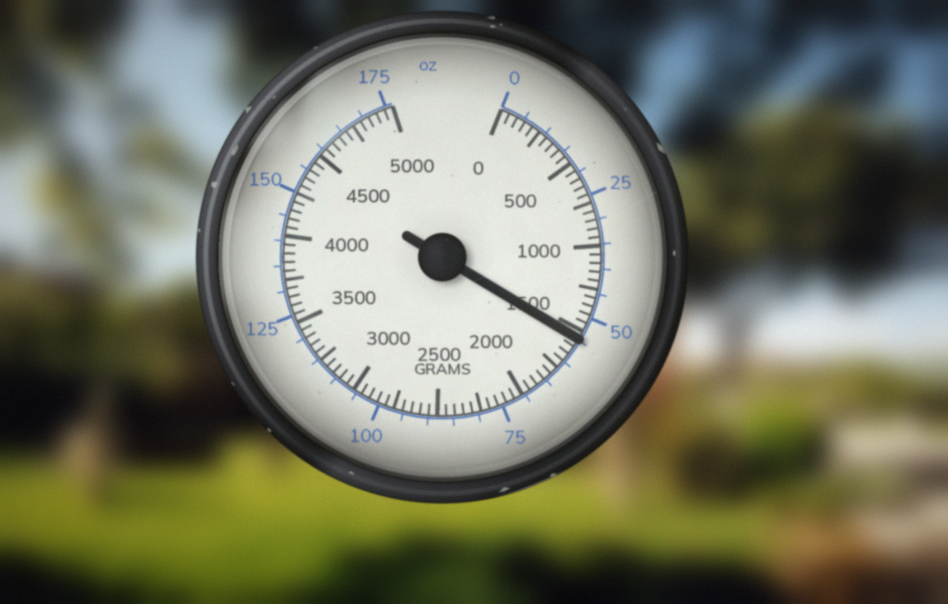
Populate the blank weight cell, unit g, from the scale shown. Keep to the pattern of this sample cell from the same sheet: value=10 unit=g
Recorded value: value=1550 unit=g
